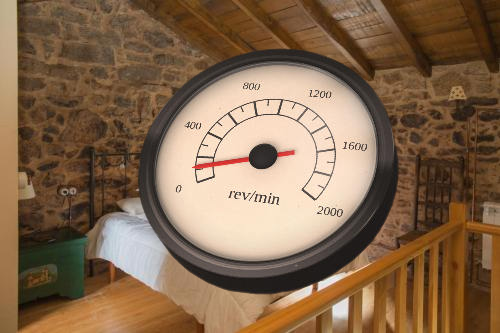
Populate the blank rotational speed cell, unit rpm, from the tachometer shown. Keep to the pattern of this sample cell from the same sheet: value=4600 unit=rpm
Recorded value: value=100 unit=rpm
